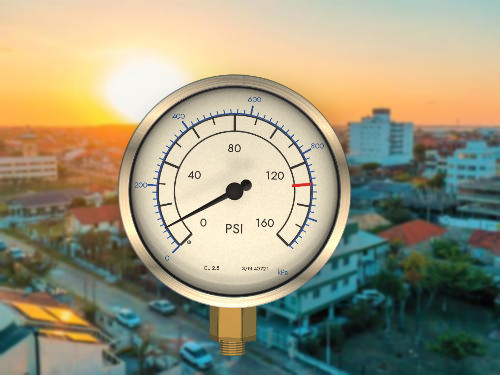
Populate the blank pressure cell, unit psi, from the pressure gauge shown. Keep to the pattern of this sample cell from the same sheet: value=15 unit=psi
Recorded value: value=10 unit=psi
